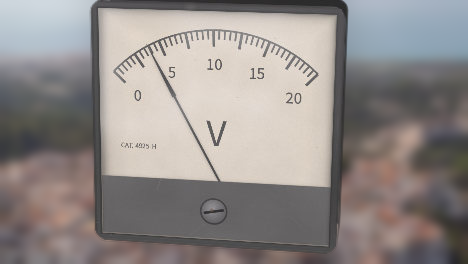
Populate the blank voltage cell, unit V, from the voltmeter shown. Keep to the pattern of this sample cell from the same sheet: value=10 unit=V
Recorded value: value=4 unit=V
